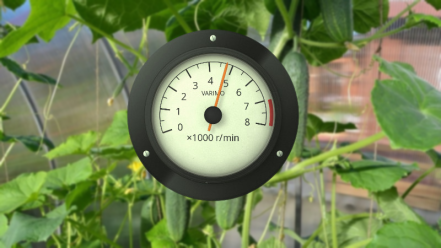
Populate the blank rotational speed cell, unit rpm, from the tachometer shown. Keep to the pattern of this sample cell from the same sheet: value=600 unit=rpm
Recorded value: value=4750 unit=rpm
